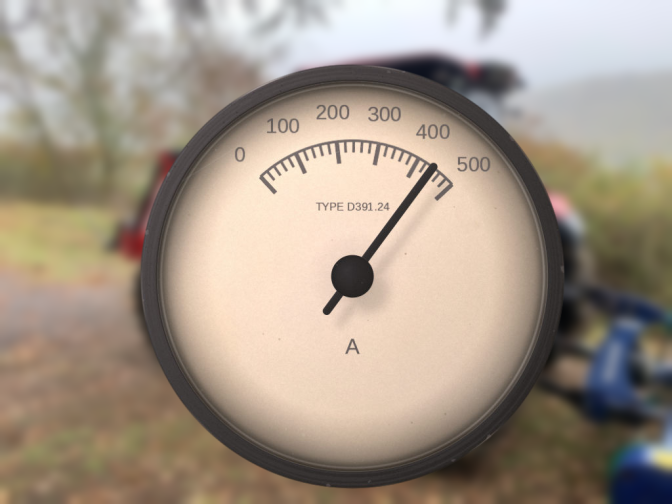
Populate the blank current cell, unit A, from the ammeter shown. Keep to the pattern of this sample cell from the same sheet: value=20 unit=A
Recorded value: value=440 unit=A
